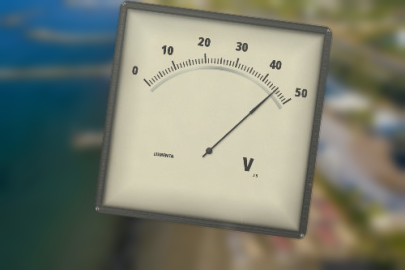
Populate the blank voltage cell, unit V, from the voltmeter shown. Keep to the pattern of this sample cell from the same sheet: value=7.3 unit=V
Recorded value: value=45 unit=V
